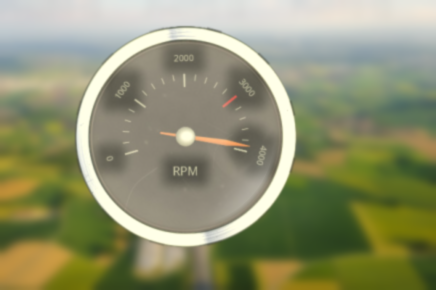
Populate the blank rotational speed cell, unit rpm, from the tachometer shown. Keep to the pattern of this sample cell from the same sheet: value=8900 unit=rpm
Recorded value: value=3900 unit=rpm
